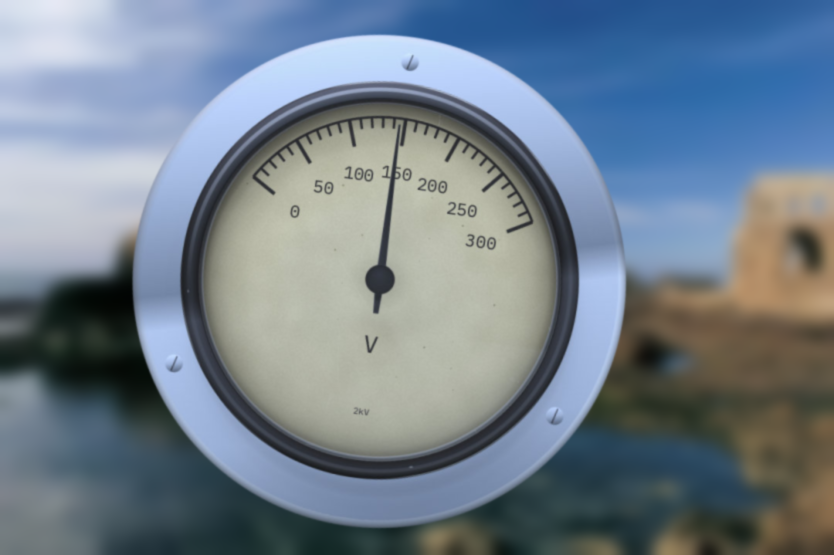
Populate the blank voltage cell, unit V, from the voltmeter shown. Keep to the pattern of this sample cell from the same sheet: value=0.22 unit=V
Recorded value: value=145 unit=V
